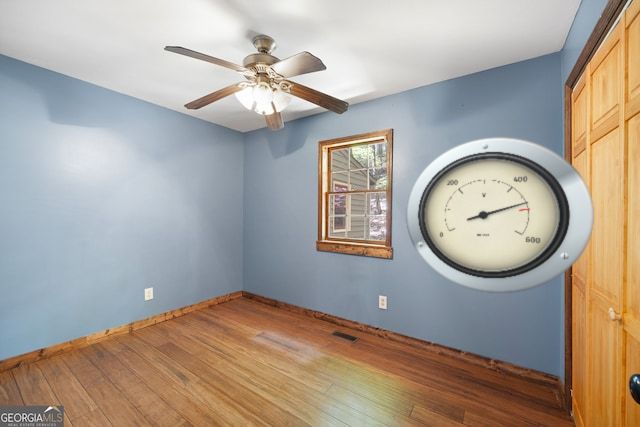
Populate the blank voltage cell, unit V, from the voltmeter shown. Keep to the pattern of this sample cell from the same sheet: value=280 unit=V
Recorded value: value=475 unit=V
